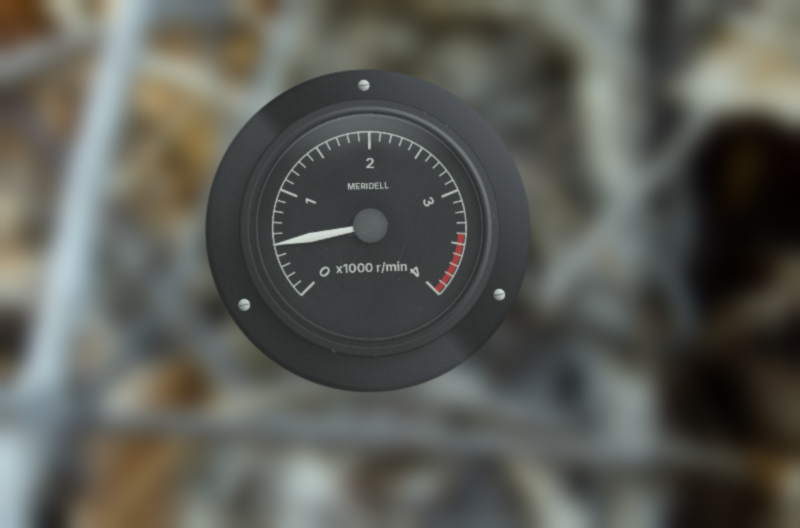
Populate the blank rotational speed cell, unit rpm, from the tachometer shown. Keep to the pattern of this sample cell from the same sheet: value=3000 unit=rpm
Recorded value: value=500 unit=rpm
